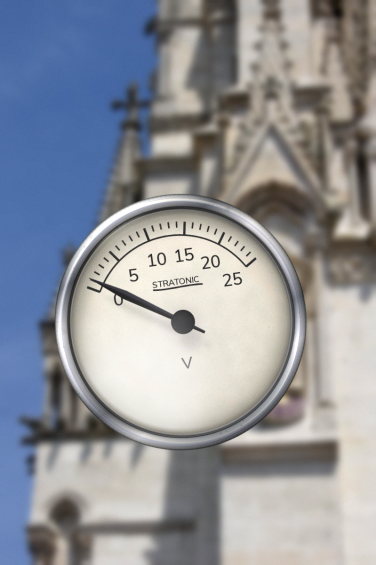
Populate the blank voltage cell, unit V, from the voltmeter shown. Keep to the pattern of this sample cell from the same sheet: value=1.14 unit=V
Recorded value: value=1 unit=V
